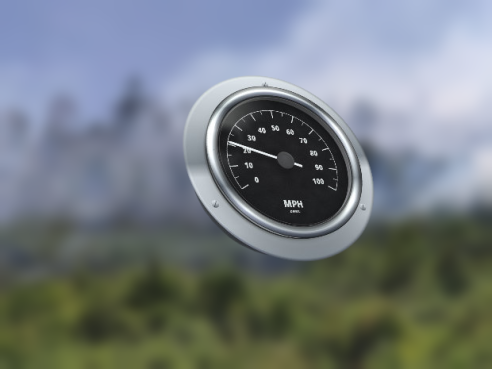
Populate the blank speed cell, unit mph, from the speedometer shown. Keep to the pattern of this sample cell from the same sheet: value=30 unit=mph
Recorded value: value=20 unit=mph
